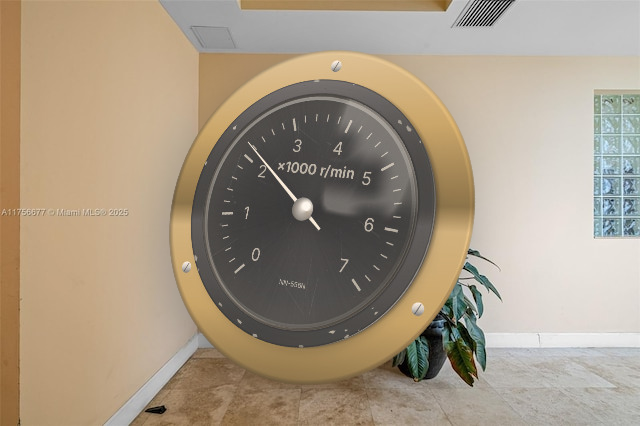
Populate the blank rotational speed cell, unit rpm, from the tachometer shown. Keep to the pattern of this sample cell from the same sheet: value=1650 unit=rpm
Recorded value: value=2200 unit=rpm
